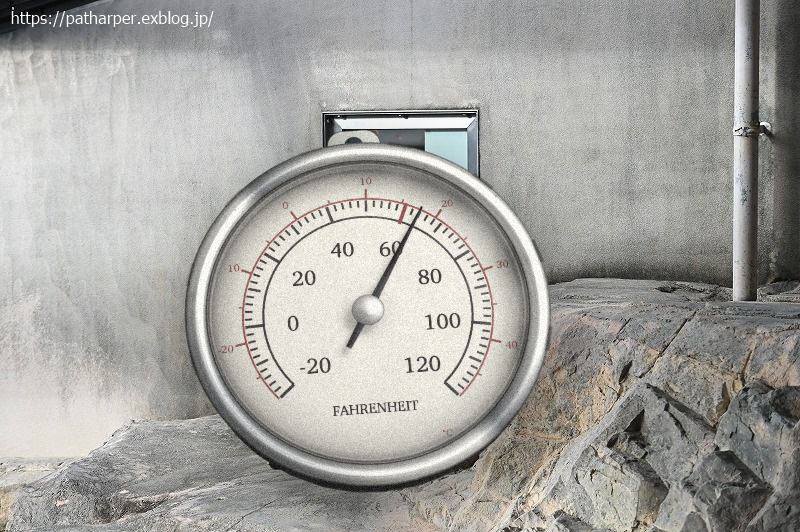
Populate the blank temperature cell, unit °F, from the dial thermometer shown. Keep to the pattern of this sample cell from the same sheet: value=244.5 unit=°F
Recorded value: value=64 unit=°F
